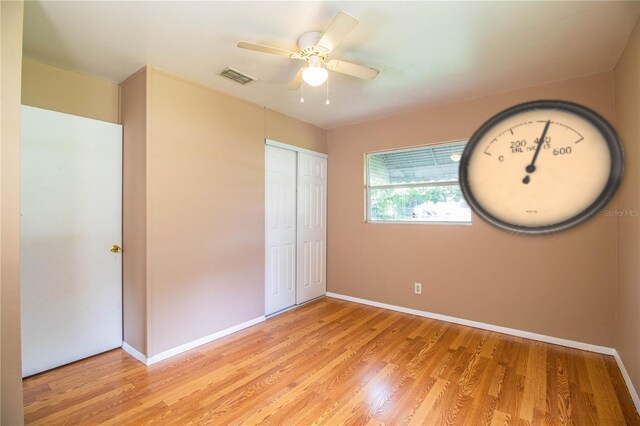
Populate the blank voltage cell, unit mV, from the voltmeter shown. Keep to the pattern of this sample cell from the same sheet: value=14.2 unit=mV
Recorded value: value=400 unit=mV
